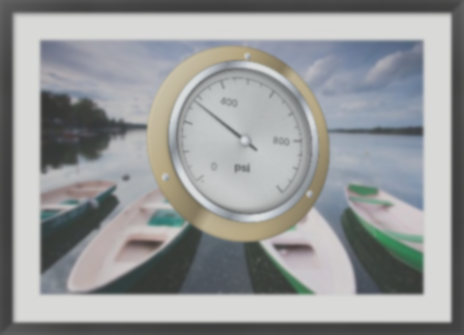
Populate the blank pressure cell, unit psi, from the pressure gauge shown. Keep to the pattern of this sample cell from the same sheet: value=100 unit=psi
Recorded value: value=275 unit=psi
